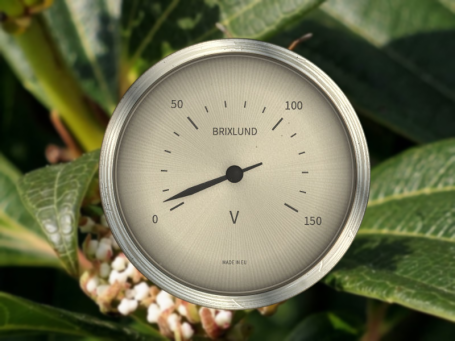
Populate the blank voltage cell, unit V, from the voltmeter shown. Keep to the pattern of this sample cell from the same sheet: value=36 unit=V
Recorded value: value=5 unit=V
